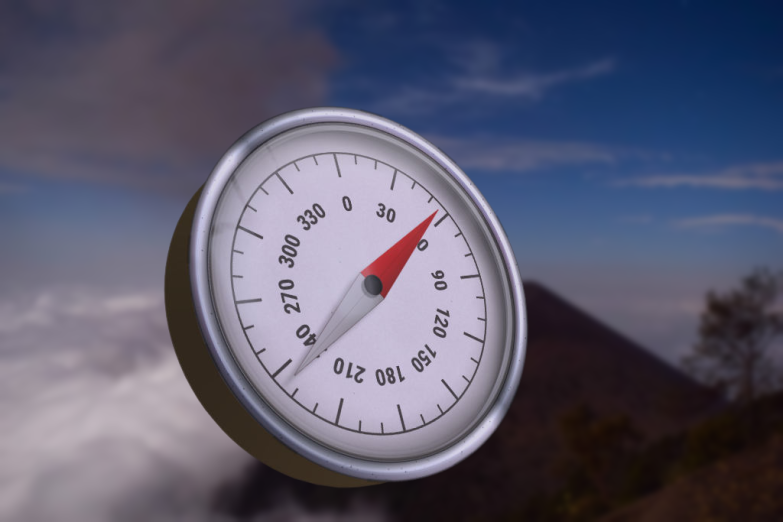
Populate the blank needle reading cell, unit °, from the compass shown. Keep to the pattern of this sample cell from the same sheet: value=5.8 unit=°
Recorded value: value=55 unit=°
